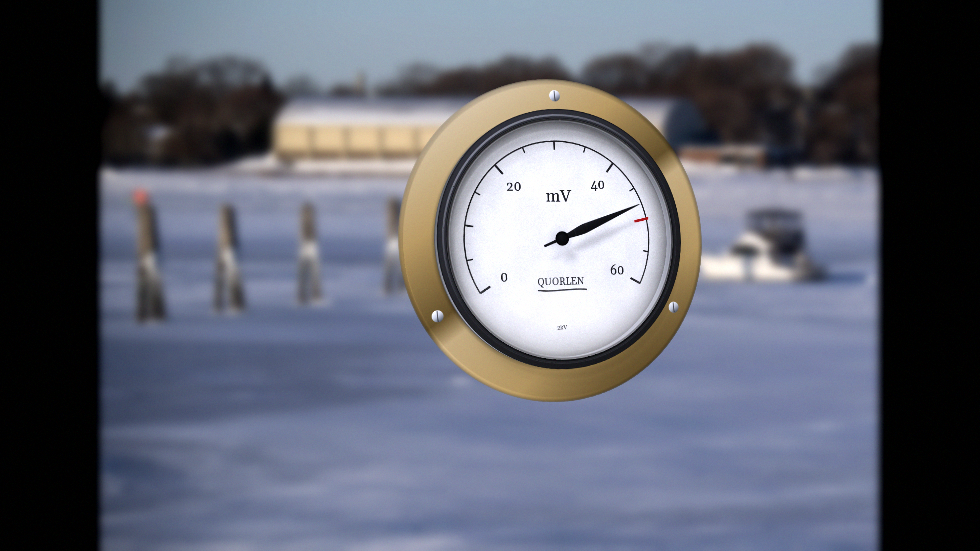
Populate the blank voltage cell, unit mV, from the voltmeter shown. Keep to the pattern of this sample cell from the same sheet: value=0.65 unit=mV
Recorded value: value=47.5 unit=mV
